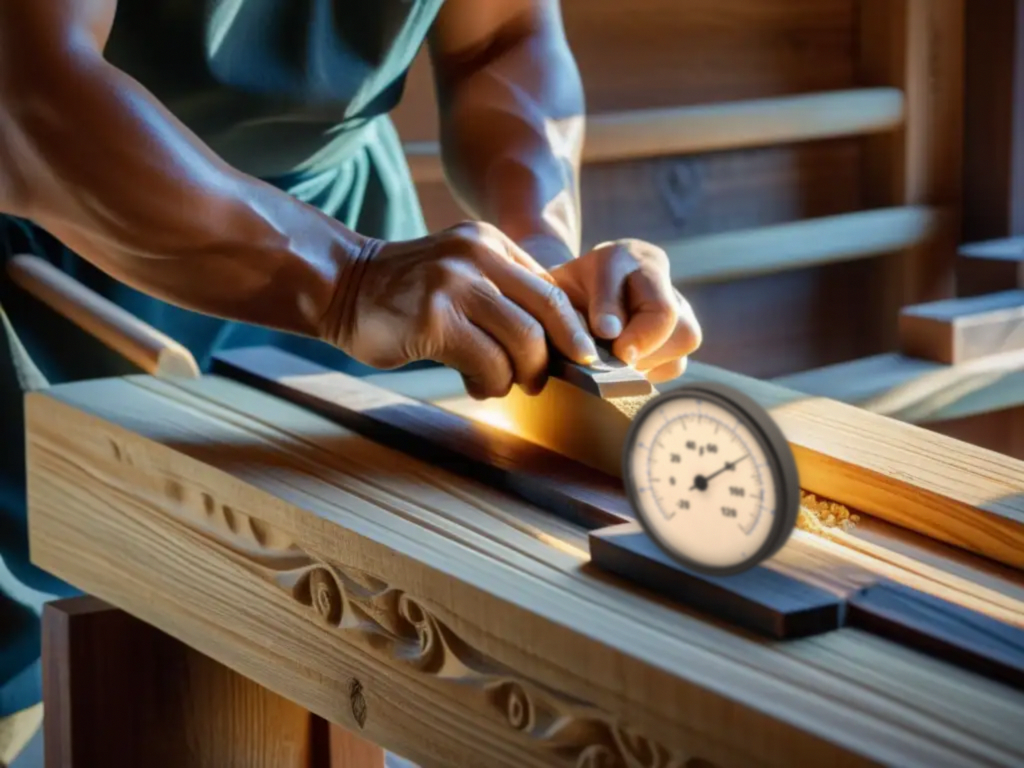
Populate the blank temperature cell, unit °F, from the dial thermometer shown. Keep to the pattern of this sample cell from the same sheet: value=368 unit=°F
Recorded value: value=80 unit=°F
